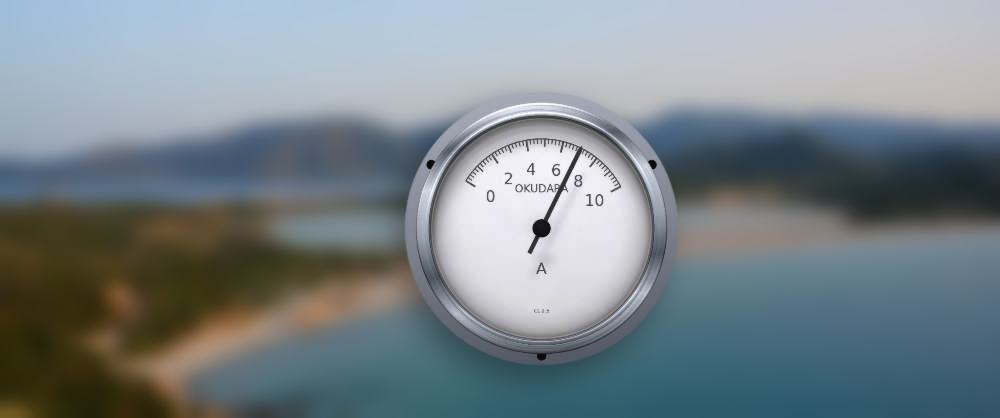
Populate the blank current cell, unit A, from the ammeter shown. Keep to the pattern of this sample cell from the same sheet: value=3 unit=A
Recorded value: value=7 unit=A
